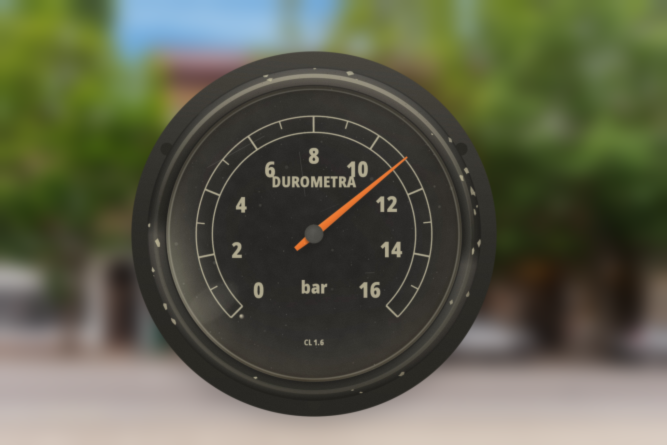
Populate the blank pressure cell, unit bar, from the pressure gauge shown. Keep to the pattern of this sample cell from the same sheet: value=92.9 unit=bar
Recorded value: value=11 unit=bar
